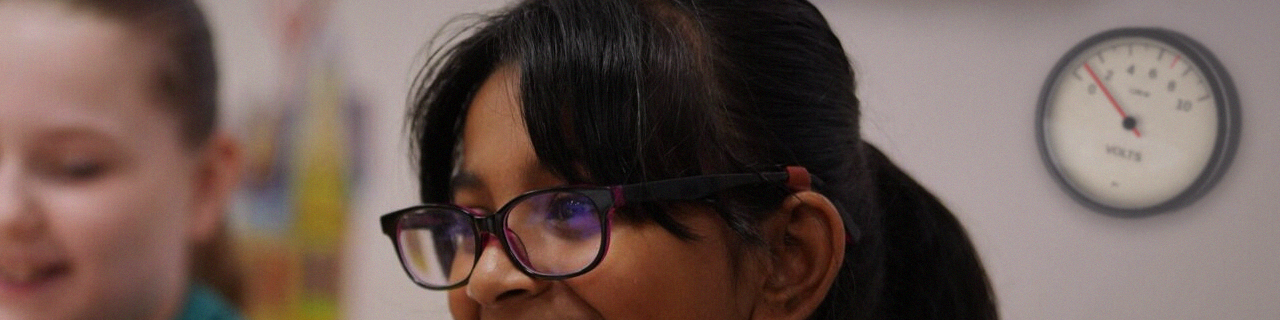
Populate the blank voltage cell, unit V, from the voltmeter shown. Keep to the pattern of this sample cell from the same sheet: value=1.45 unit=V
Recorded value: value=1 unit=V
